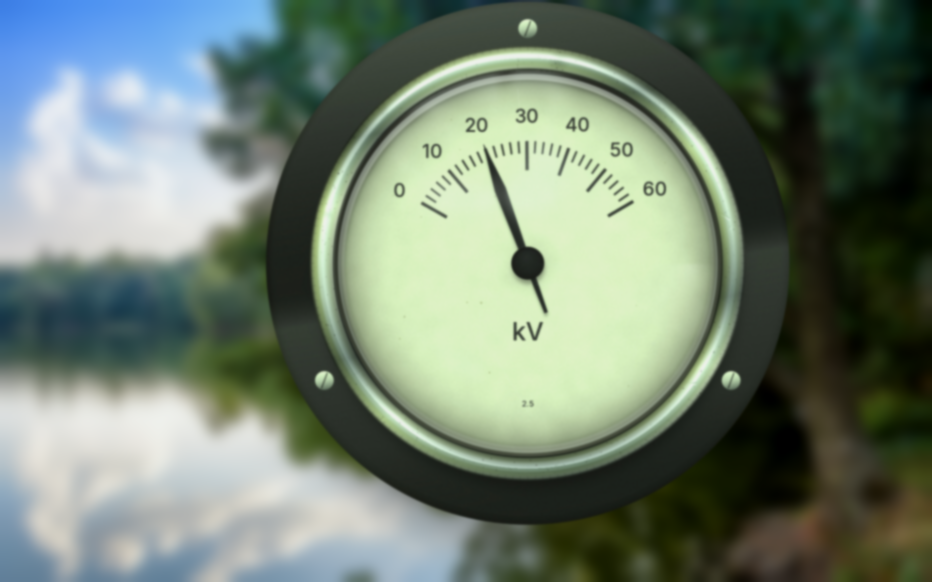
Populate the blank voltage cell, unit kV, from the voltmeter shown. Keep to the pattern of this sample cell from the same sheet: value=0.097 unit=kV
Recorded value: value=20 unit=kV
